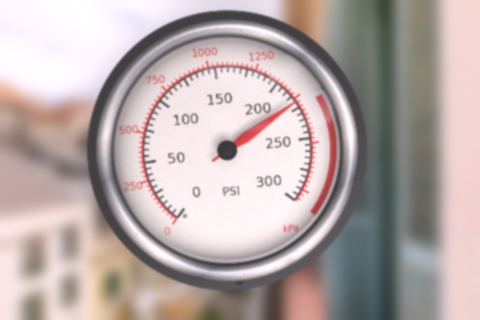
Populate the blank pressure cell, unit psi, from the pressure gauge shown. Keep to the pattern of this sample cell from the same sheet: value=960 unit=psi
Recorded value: value=220 unit=psi
